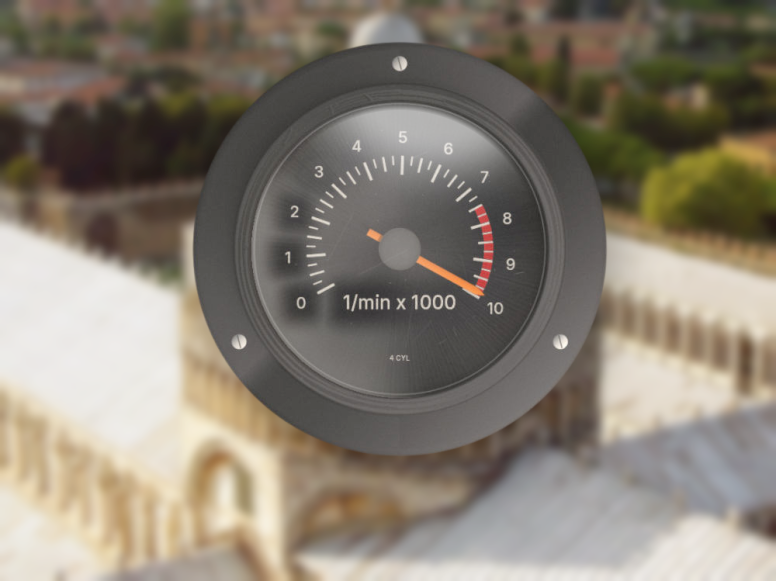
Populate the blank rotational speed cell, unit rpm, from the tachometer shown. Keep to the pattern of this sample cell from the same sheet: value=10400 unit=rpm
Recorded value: value=9875 unit=rpm
